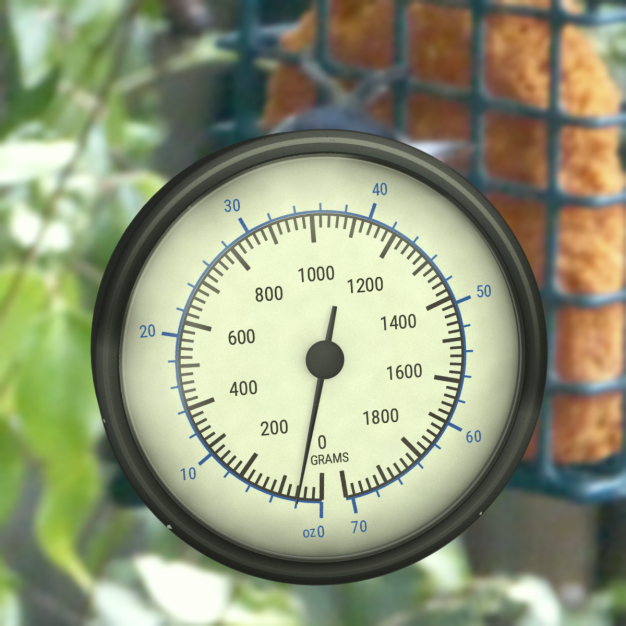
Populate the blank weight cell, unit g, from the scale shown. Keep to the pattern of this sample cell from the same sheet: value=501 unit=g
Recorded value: value=60 unit=g
